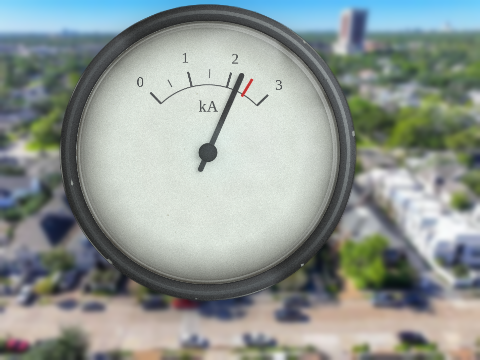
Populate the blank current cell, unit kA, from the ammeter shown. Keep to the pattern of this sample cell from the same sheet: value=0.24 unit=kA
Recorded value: value=2.25 unit=kA
